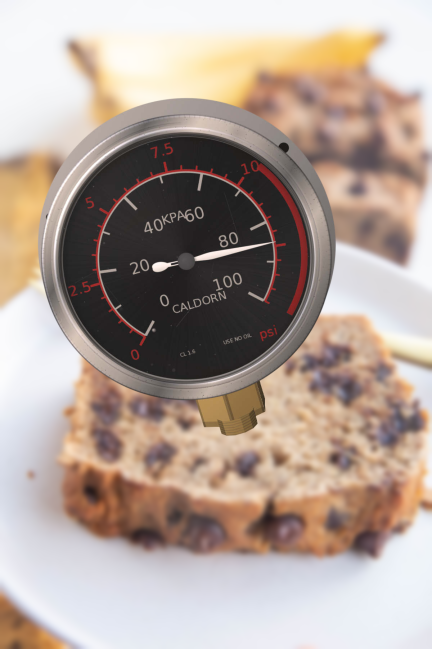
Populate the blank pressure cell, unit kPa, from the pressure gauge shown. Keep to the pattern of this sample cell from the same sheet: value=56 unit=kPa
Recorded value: value=85 unit=kPa
